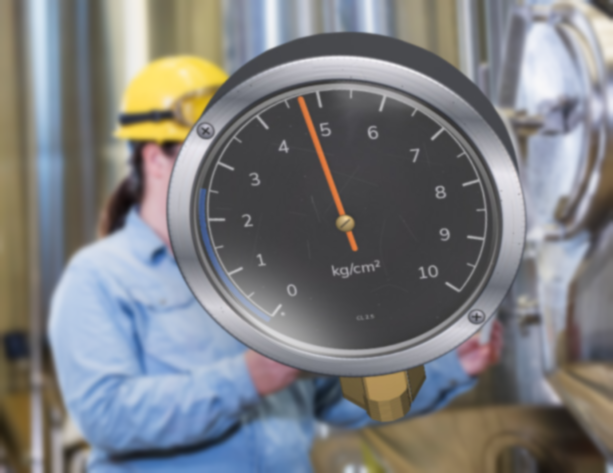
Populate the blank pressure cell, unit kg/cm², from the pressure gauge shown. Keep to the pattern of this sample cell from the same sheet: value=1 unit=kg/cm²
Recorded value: value=4.75 unit=kg/cm²
